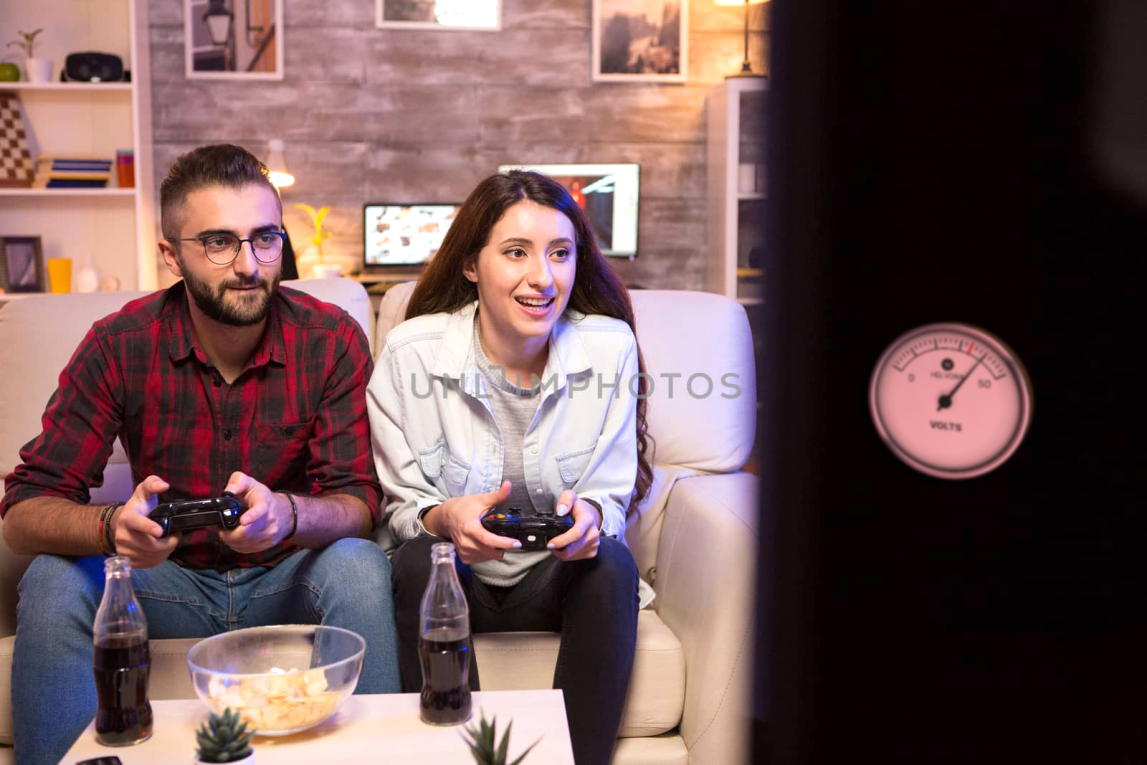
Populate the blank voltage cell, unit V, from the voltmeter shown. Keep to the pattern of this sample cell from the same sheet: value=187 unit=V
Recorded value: value=40 unit=V
